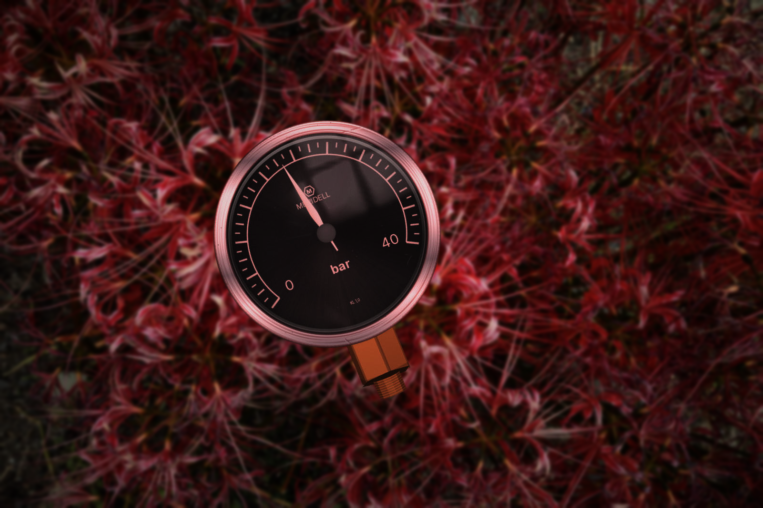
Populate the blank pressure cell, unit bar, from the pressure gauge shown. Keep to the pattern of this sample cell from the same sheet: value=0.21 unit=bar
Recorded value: value=18.5 unit=bar
